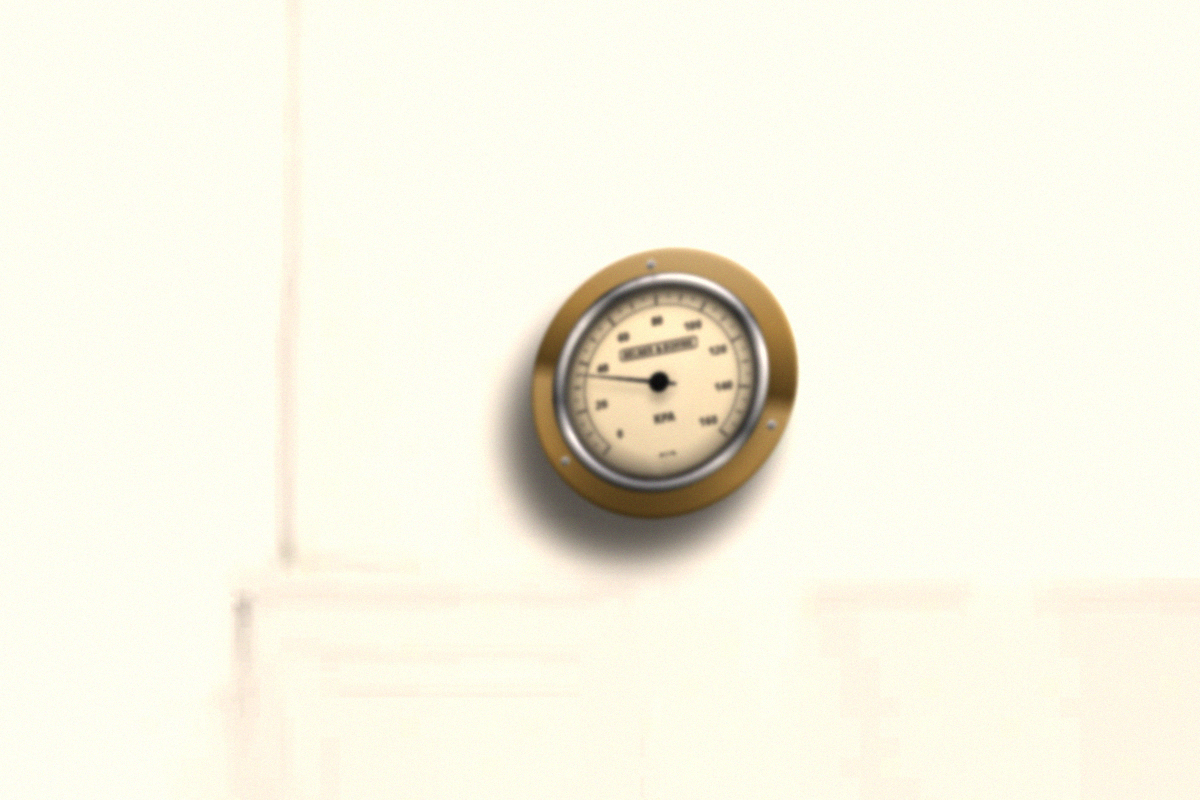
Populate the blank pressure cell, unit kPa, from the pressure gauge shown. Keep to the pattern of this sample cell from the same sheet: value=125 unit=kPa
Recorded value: value=35 unit=kPa
